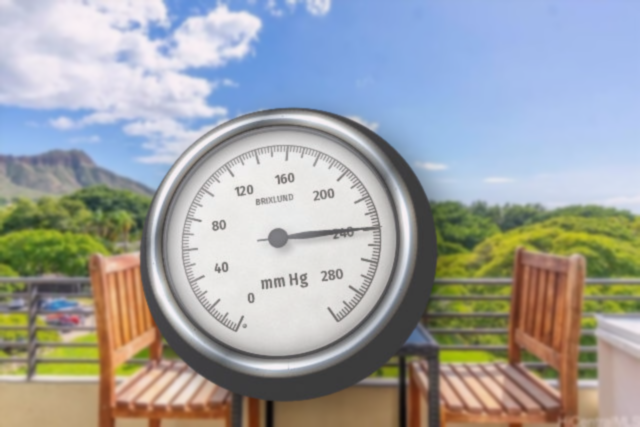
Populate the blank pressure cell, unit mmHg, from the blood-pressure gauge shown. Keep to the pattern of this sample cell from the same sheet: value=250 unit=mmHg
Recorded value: value=240 unit=mmHg
